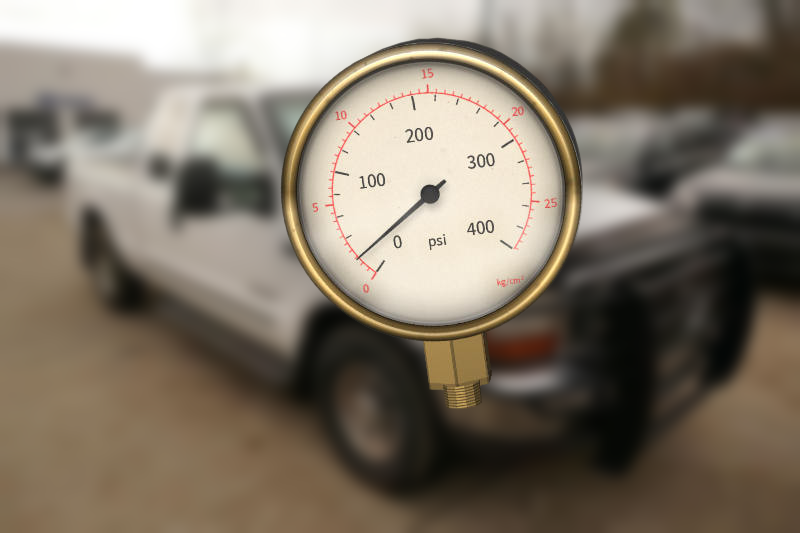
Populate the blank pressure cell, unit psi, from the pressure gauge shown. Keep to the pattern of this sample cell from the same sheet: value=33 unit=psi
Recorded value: value=20 unit=psi
